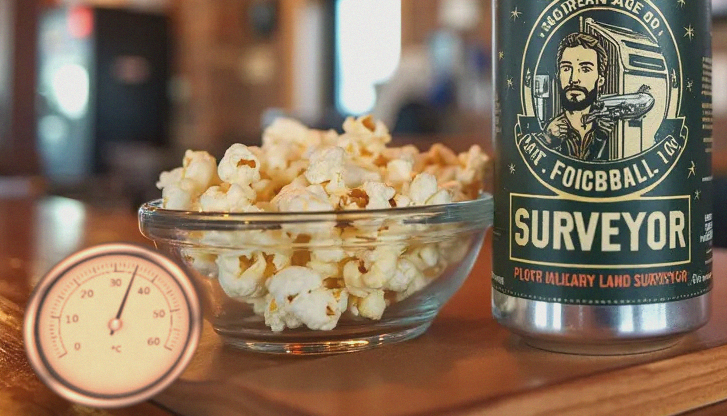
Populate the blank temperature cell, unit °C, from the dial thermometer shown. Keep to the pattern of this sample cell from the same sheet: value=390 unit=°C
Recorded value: value=35 unit=°C
